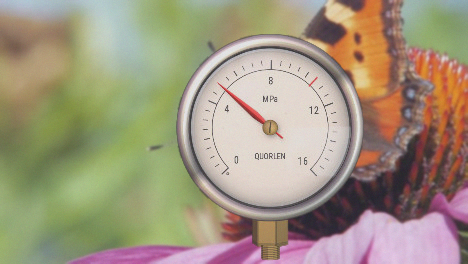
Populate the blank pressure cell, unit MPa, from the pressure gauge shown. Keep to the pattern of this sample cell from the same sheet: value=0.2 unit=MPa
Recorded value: value=5 unit=MPa
